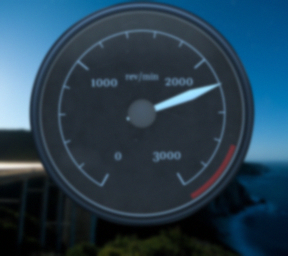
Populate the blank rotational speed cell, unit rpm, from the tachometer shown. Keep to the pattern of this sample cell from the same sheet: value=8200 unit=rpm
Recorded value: value=2200 unit=rpm
